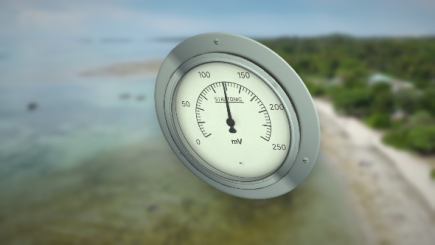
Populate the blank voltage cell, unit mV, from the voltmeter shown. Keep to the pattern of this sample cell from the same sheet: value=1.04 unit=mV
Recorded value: value=125 unit=mV
